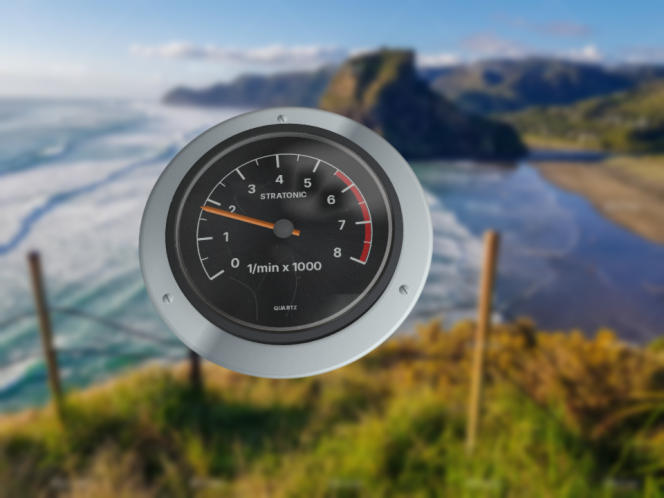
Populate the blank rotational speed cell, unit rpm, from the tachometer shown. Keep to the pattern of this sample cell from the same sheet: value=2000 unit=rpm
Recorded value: value=1750 unit=rpm
